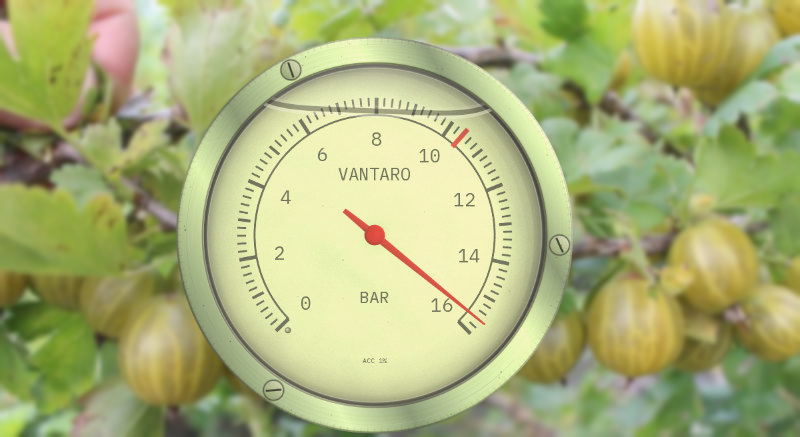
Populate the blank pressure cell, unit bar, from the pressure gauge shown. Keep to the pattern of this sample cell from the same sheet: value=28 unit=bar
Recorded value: value=15.6 unit=bar
